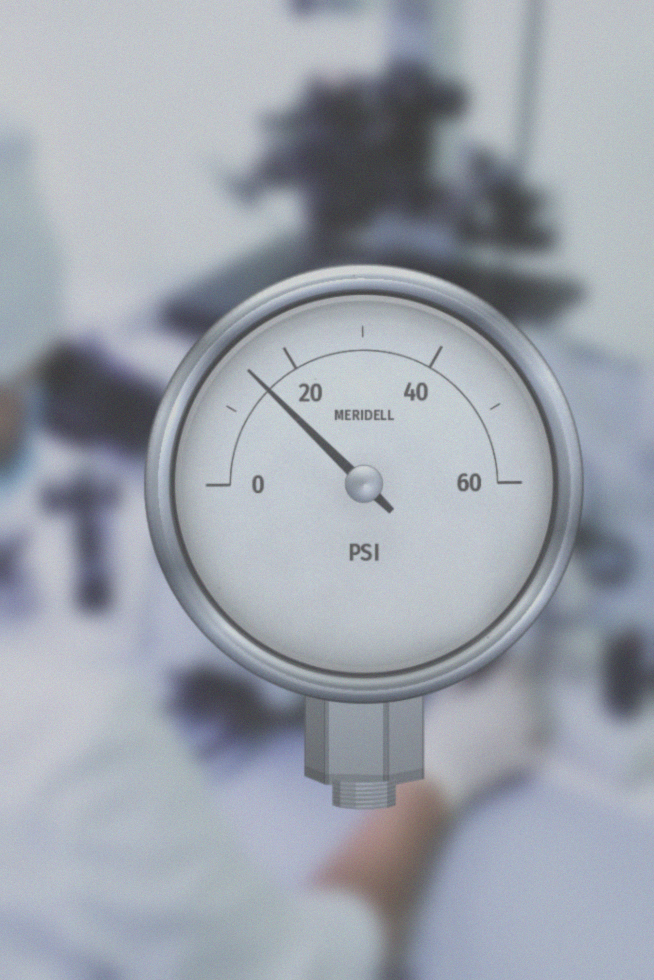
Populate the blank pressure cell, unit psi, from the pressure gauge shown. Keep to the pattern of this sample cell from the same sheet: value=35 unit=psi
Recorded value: value=15 unit=psi
